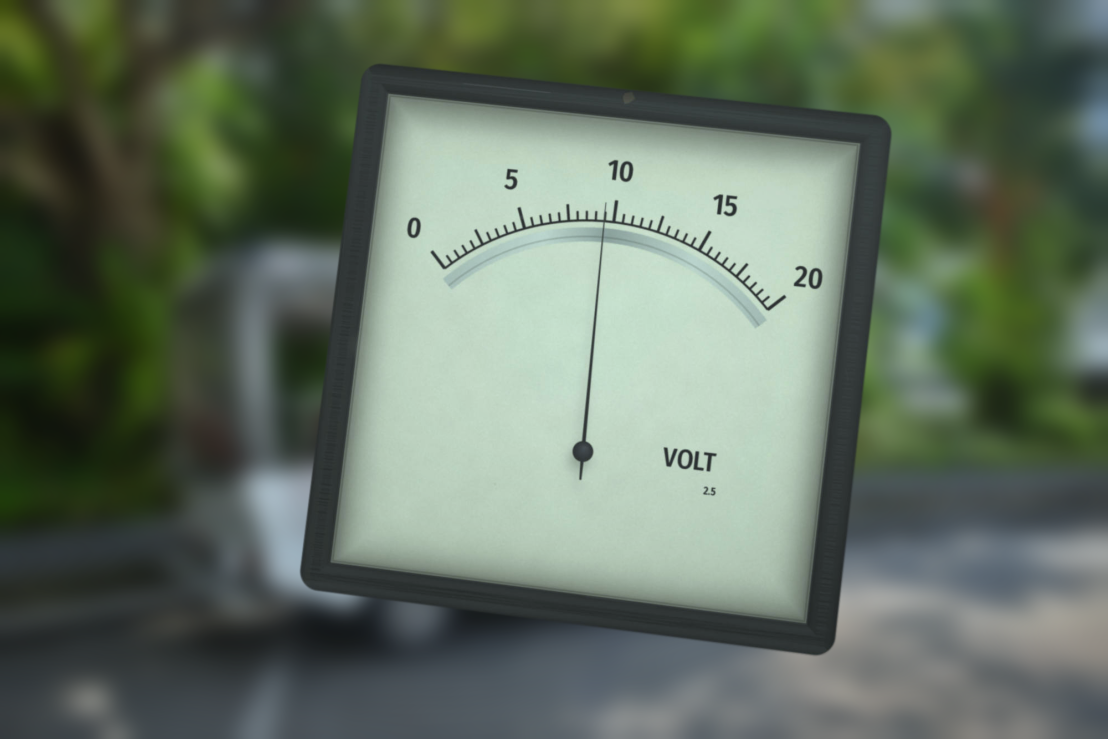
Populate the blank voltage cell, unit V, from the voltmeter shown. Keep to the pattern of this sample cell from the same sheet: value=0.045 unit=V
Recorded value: value=9.5 unit=V
